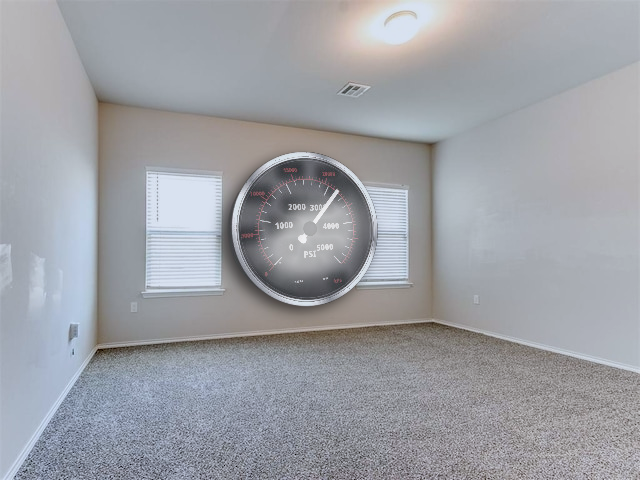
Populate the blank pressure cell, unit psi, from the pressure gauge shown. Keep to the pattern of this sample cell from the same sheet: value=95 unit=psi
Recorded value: value=3200 unit=psi
